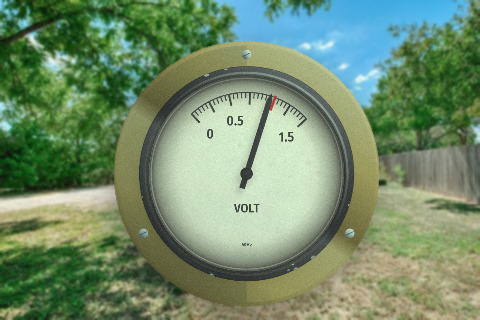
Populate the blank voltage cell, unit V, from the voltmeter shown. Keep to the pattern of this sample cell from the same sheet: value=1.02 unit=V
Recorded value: value=1 unit=V
